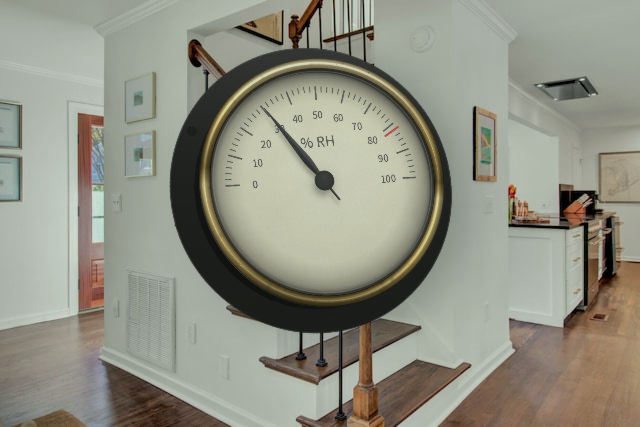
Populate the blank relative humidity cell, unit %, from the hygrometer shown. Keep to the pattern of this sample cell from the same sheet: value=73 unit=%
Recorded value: value=30 unit=%
